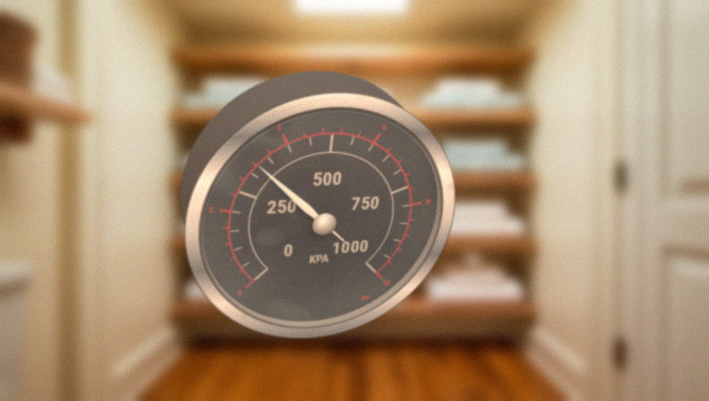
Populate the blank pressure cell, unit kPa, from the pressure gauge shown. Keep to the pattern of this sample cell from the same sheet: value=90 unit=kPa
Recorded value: value=325 unit=kPa
